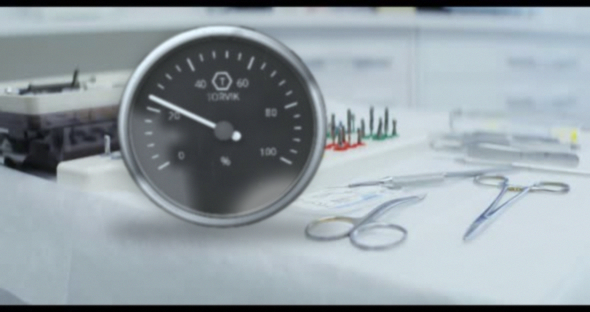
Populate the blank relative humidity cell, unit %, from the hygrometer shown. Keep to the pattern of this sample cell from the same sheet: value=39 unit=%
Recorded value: value=24 unit=%
